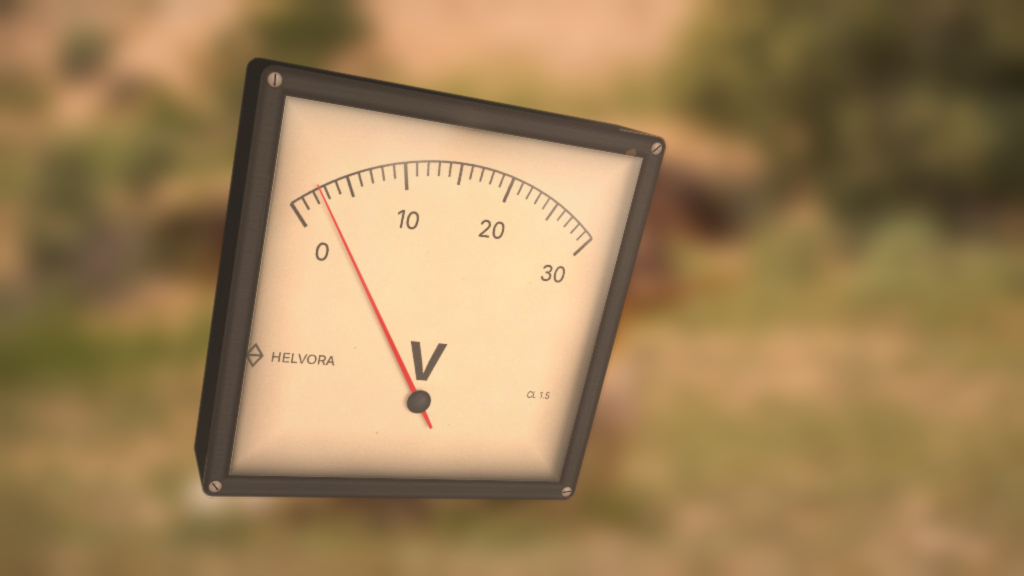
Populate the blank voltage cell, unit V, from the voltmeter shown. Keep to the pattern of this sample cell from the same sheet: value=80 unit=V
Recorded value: value=2.5 unit=V
